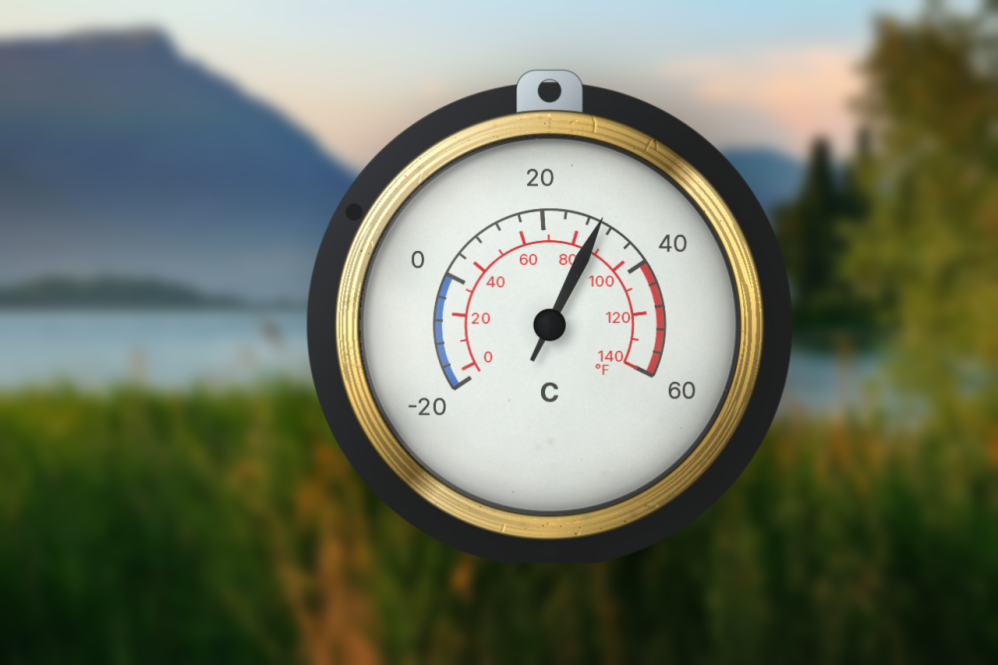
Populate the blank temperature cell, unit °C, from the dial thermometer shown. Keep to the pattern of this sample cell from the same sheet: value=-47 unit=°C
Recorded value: value=30 unit=°C
